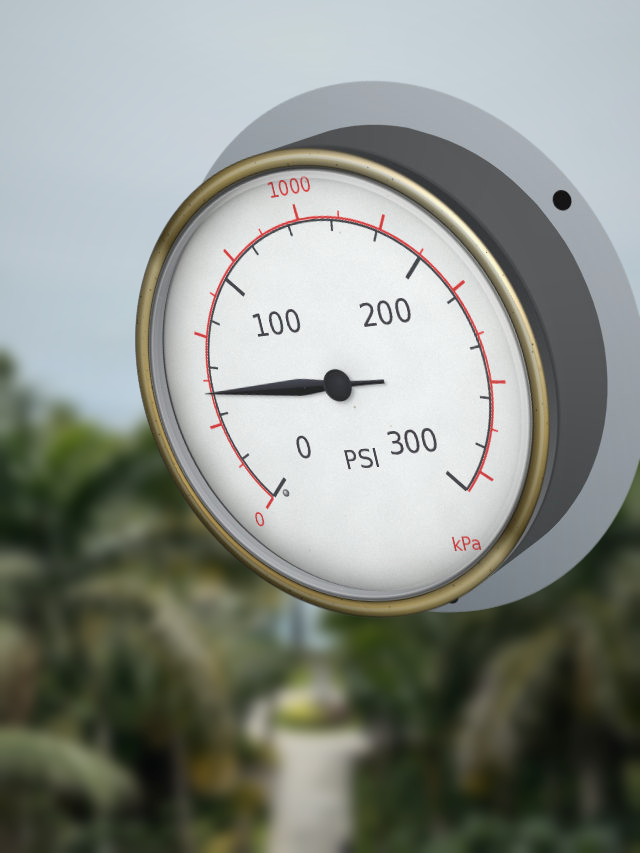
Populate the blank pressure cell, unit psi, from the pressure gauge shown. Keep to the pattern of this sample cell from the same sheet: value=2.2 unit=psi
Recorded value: value=50 unit=psi
